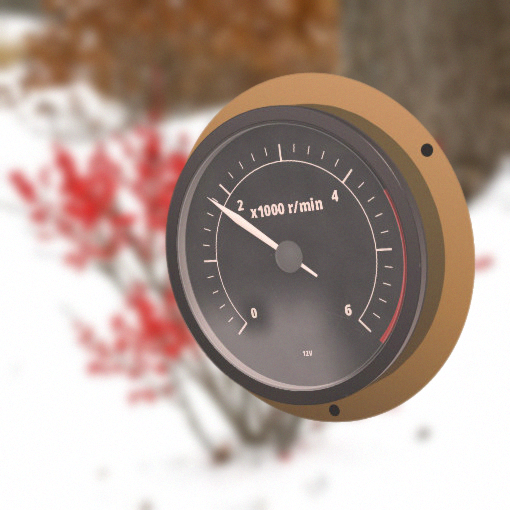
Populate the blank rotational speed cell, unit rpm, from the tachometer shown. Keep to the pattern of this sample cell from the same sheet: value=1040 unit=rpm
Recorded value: value=1800 unit=rpm
